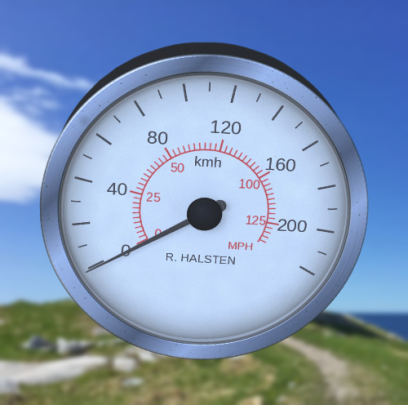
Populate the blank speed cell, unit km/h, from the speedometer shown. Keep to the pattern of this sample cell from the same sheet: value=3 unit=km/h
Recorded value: value=0 unit=km/h
